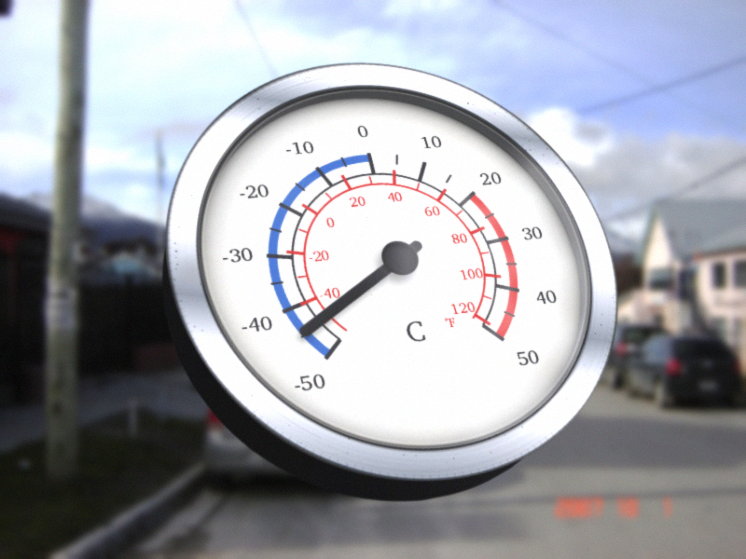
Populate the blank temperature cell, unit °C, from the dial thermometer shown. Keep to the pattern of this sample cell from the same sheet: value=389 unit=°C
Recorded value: value=-45 unit=°C
